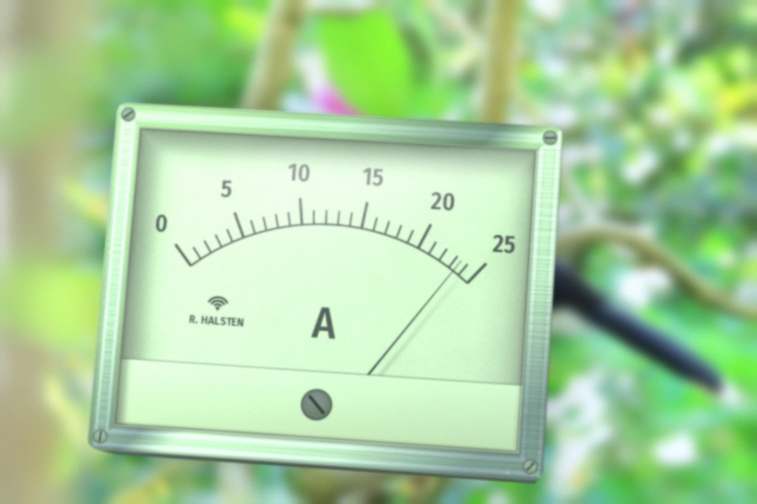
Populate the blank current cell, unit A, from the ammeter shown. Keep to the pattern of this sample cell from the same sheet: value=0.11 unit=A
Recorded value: value=23.5 unit=A
